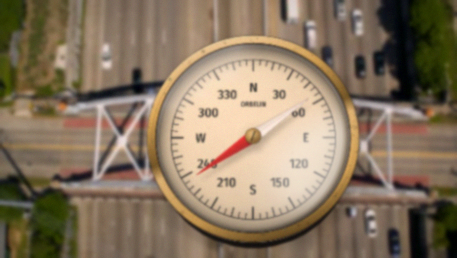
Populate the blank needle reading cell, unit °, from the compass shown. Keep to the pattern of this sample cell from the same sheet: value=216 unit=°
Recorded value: value=235 unit=°
